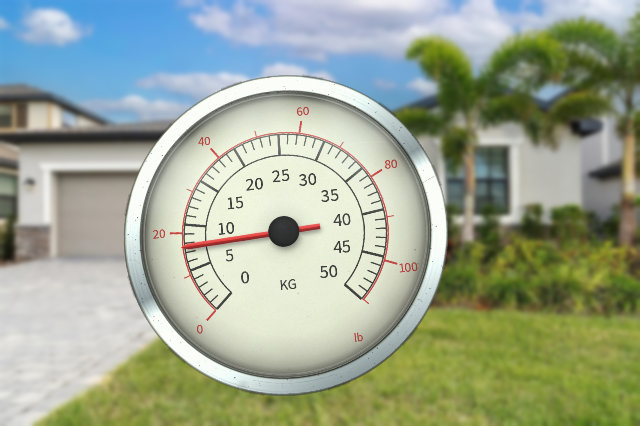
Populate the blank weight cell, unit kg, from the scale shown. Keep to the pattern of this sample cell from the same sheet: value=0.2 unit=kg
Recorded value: value=7.5 unit=kg
